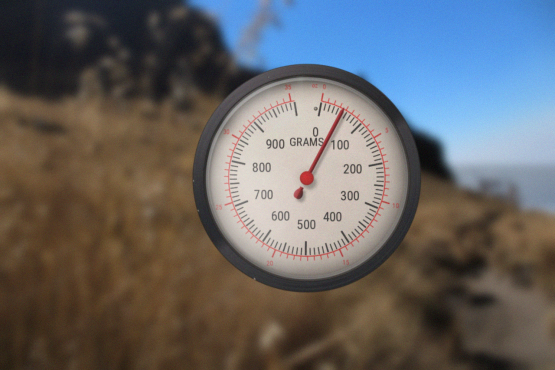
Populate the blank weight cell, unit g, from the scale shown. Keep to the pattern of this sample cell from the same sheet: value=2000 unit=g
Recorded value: value=50 unit=g
